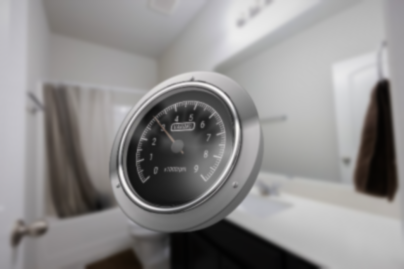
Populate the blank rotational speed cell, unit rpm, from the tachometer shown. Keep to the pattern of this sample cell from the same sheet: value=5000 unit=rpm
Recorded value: value=3000 unit=rpm
